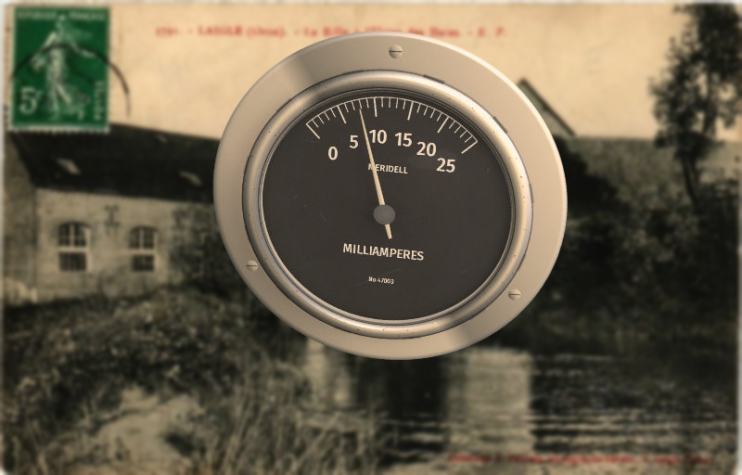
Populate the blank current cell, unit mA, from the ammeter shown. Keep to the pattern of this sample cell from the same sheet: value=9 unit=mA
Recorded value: value=8 unit=mA
